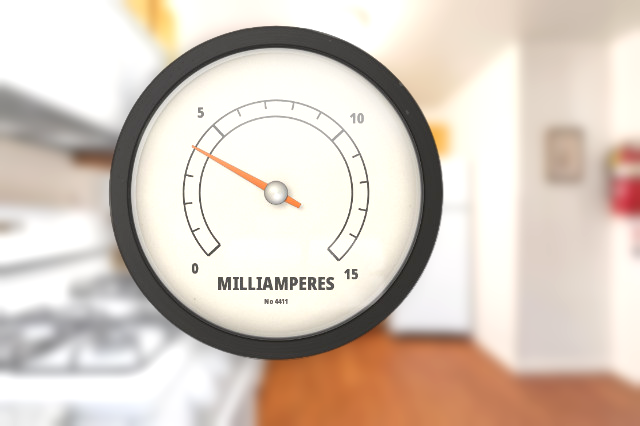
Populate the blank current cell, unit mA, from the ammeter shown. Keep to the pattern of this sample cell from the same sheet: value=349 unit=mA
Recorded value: value=4 unit=mA
